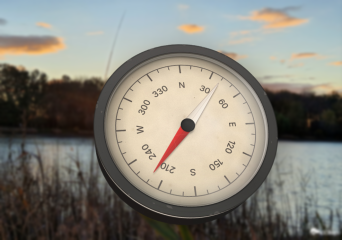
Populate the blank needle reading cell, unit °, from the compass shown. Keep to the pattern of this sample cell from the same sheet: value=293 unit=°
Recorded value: value=220 unit=°
